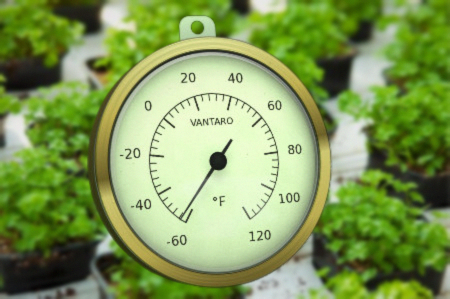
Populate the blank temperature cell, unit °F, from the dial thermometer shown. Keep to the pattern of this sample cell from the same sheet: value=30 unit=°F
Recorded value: value=-56 unit=°F
